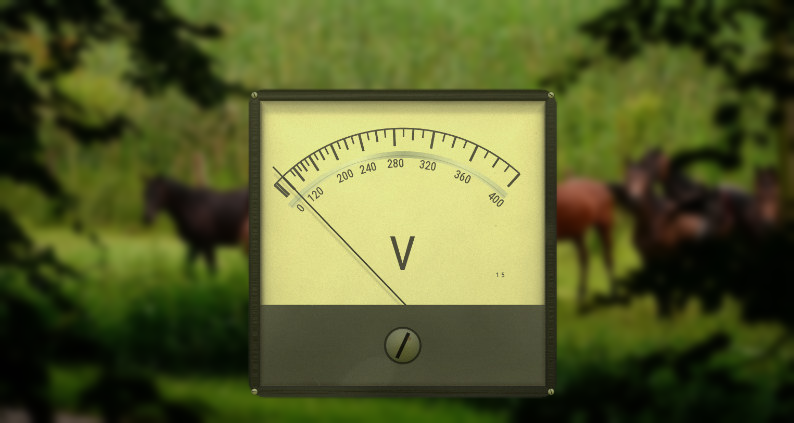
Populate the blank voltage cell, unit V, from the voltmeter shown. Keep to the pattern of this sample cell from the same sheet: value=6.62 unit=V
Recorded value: value=80 unit=V
